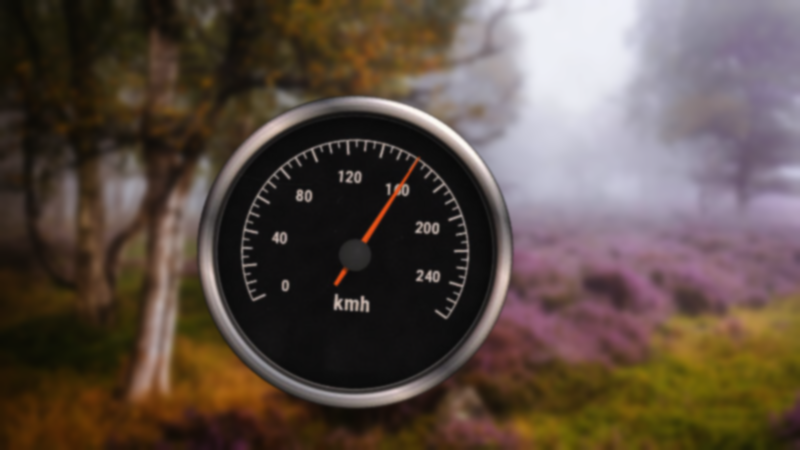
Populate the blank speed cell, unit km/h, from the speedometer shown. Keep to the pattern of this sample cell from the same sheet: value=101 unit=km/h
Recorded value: value=160 unit=km/h
